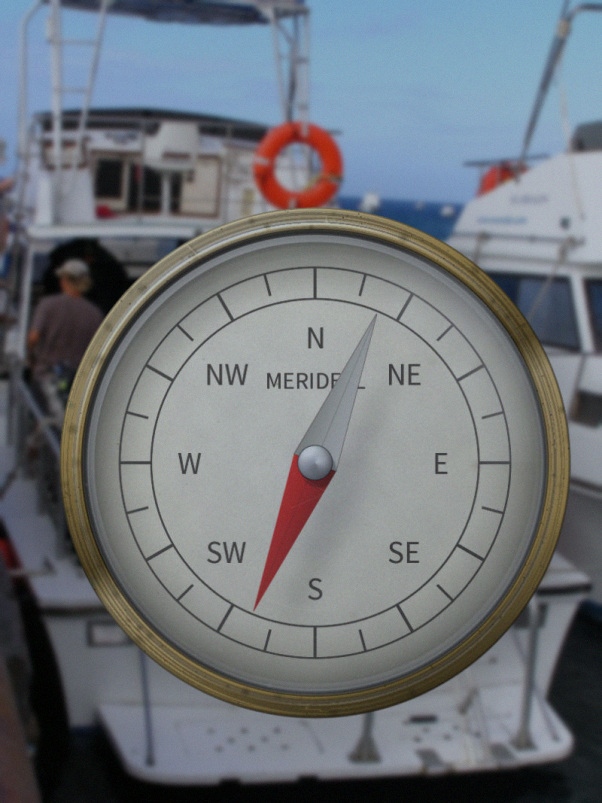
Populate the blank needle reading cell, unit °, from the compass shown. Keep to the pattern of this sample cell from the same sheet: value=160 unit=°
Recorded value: value=202.5 unit=°
